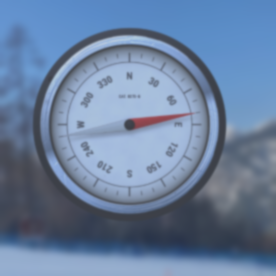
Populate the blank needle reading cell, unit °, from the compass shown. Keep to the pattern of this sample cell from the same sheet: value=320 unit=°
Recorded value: value=80 unit=°
